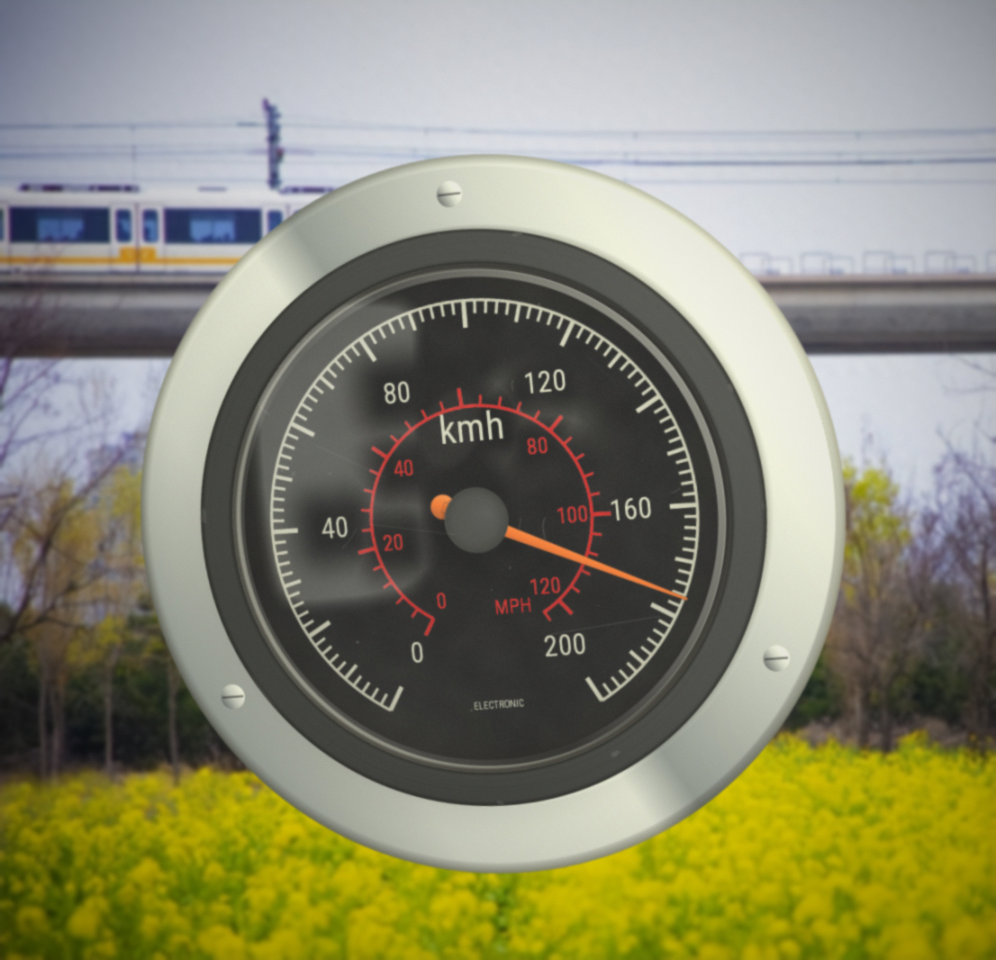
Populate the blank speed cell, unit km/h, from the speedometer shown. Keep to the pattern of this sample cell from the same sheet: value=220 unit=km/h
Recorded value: value=176 unit=km/h
